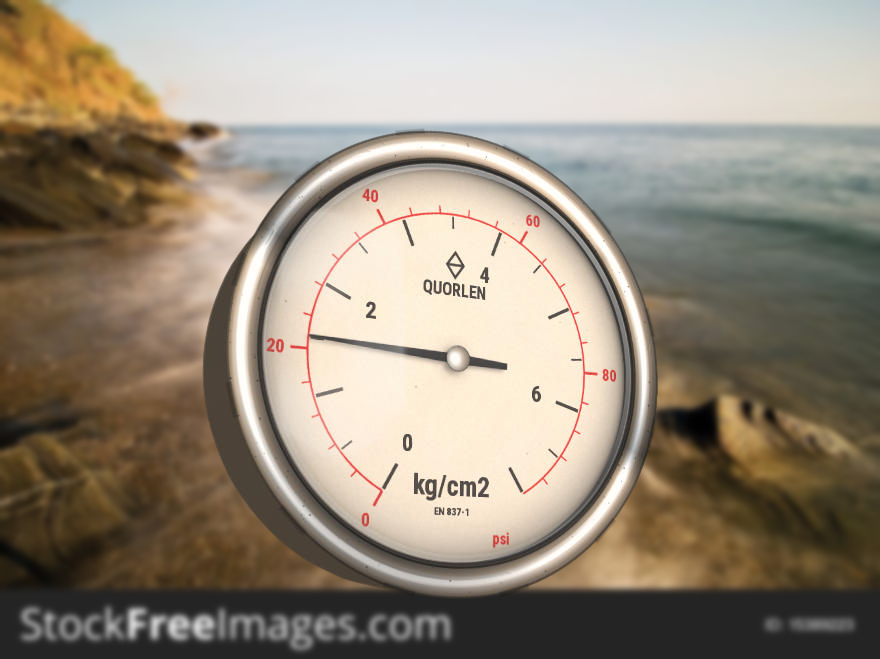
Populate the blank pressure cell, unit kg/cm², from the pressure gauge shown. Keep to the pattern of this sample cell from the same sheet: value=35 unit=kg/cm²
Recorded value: value=1.5 unit=kg/cm²
